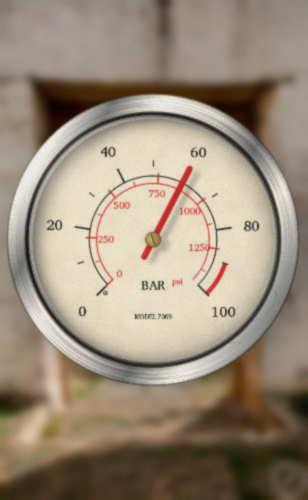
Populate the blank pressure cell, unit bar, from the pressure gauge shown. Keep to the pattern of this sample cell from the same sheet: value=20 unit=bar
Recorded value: value=60 unit=bar
